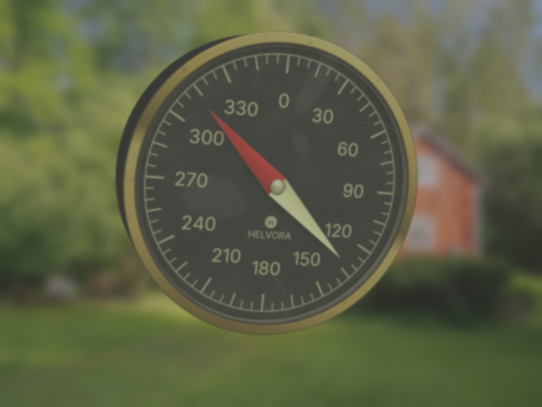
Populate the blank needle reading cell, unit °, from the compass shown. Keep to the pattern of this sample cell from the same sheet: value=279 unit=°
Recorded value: value=312.5 unit=°
